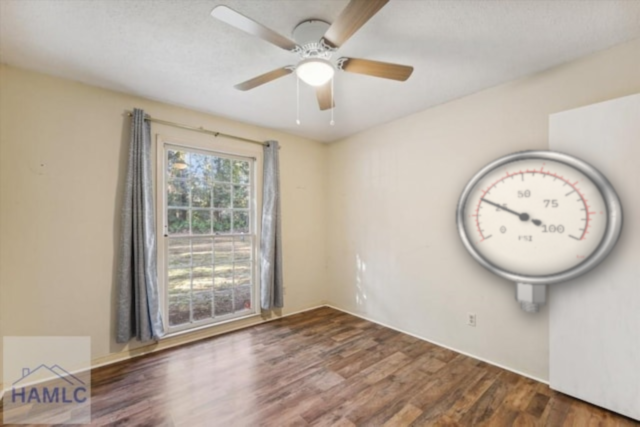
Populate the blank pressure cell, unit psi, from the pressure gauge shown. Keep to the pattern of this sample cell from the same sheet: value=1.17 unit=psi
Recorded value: value=25 unit=psi
